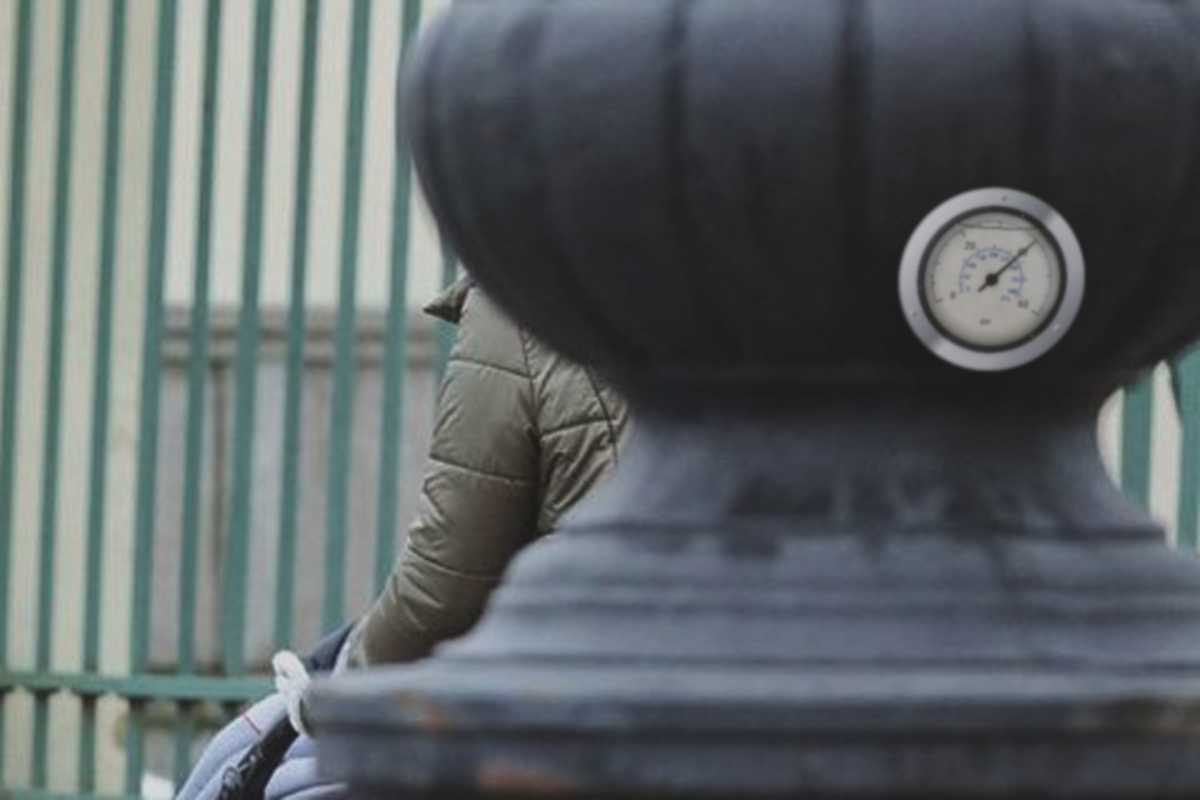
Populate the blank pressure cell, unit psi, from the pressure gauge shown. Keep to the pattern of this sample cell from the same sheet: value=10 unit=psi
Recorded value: value=40 unit=psi
